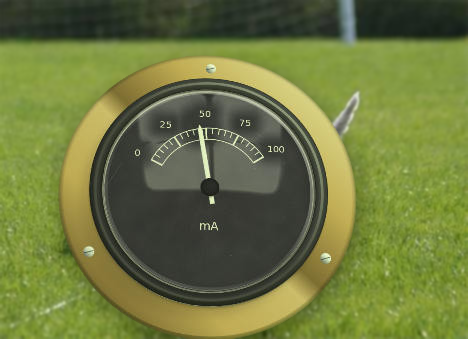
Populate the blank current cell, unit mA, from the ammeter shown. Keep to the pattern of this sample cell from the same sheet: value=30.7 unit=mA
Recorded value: value=45 unit=mA
